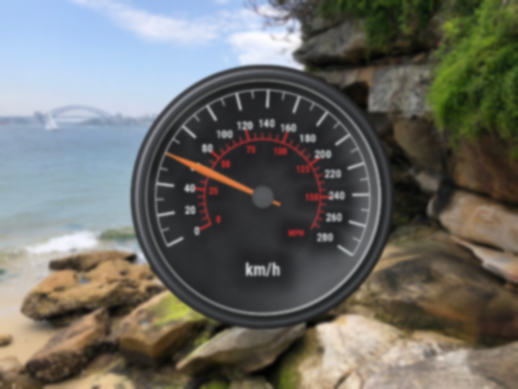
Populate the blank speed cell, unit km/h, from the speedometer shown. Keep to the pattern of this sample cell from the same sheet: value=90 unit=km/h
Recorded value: value=60 unit=km/h
